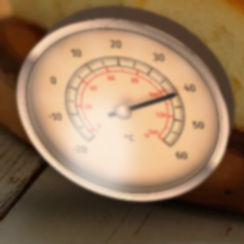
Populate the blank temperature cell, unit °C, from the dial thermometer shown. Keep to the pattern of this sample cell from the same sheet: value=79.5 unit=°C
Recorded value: value=40 unit=°C
